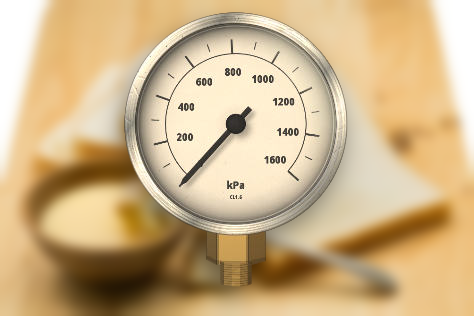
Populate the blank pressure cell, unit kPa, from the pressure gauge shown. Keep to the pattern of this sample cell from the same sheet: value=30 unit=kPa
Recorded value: value=0 unit=kPa
